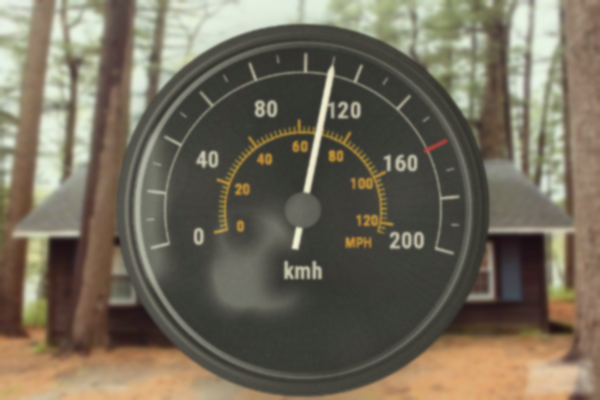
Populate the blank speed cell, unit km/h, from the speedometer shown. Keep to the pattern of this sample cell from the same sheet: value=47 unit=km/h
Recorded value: value=110 unit=km/h
